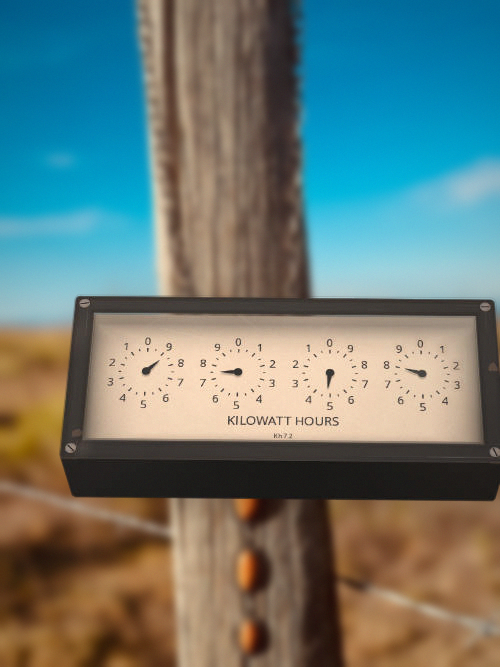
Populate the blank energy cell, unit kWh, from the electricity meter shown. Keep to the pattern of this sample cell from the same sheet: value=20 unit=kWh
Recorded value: value=8748 unit=kWh
